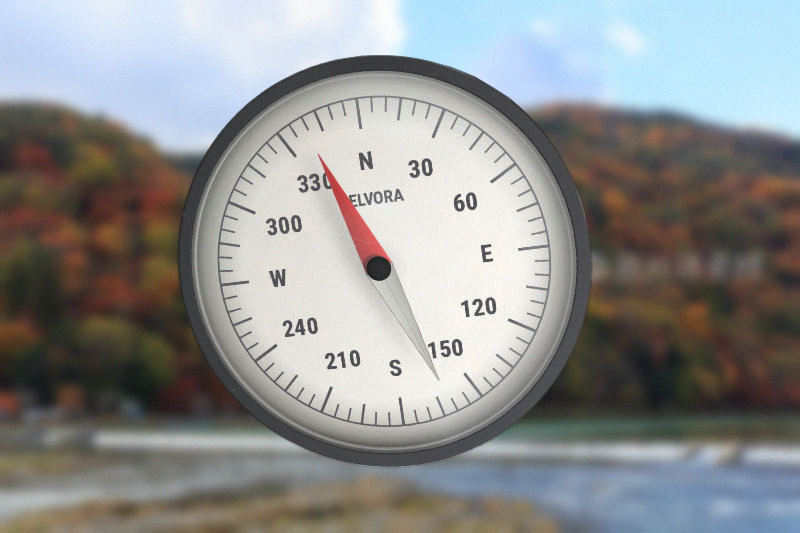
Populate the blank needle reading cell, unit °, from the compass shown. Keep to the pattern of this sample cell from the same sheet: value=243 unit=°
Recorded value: value=340 unit=°
